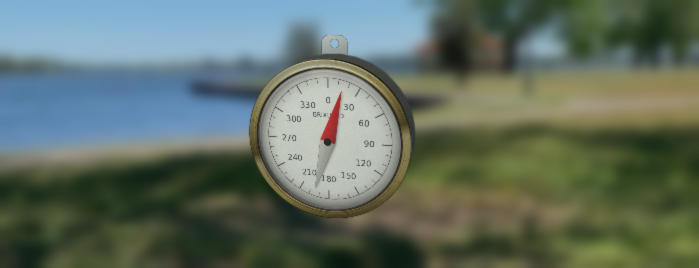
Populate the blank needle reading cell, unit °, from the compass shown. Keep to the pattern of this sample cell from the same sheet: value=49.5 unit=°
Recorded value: value=15 unit=°
